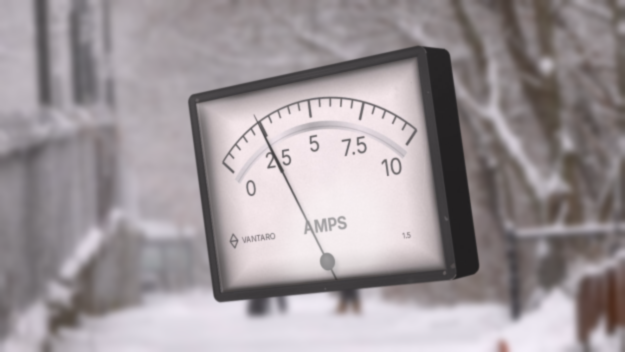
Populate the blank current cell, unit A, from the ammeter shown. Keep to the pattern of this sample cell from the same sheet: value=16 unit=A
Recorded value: value=2.5 unit=A
